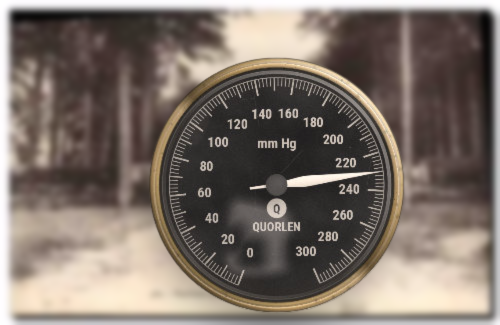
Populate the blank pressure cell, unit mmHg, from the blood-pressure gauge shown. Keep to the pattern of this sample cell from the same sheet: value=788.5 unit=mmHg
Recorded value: value=230 unit=mmHg
